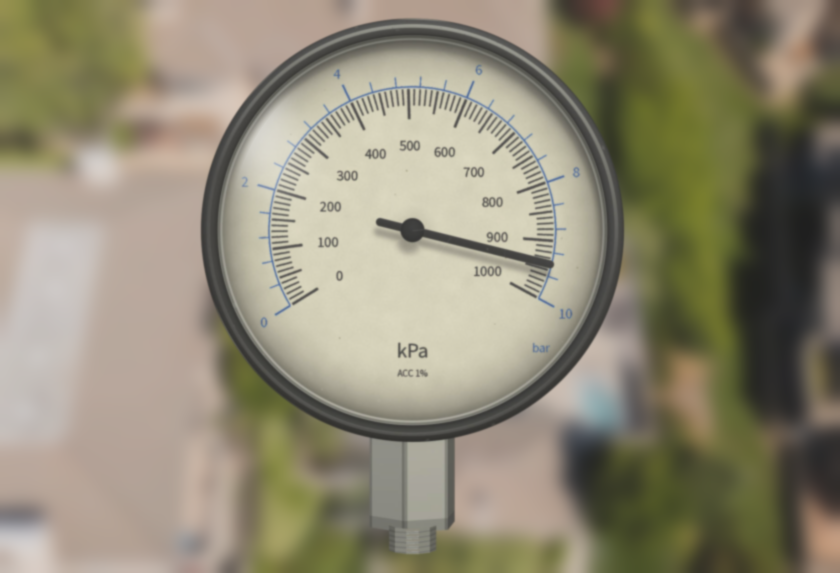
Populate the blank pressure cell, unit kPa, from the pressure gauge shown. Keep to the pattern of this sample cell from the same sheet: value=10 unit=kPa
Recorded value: value=940 unit=kPa
